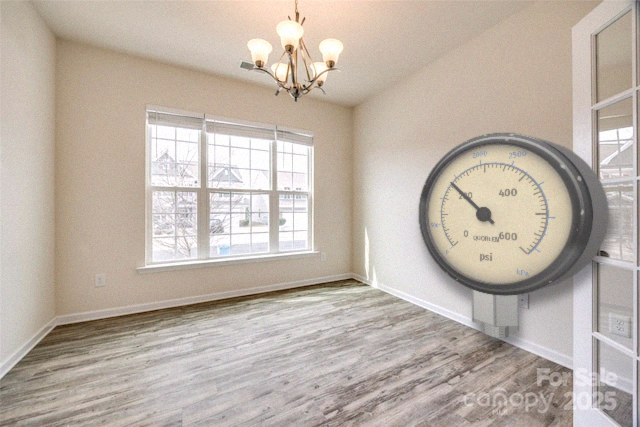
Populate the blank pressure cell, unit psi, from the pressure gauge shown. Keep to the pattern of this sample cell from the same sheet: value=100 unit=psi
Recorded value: value=200 unit=psi
